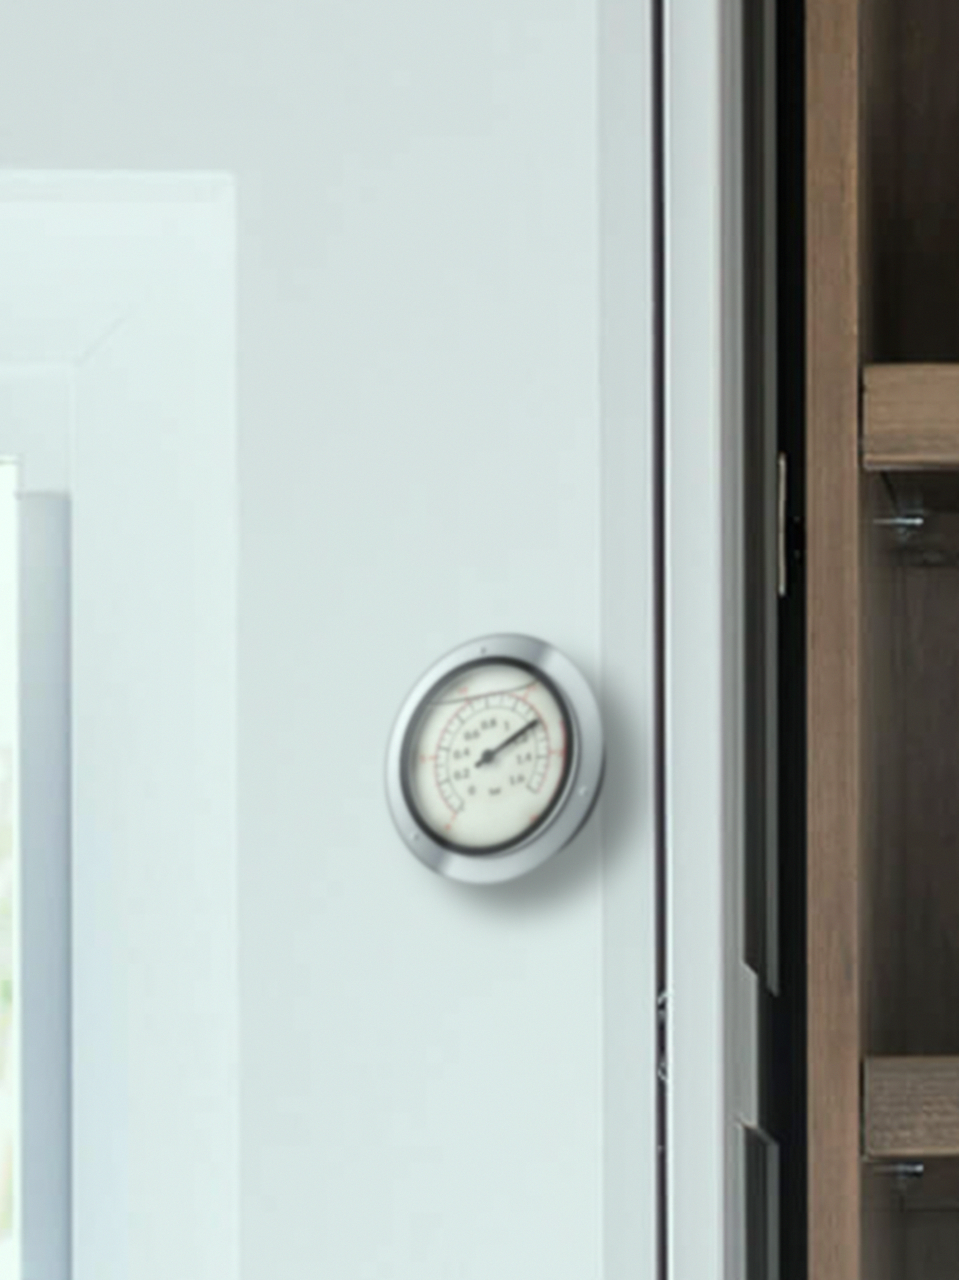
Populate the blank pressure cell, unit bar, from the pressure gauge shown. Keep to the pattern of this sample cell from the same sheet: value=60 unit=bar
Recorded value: value=1.2 unit=bar
